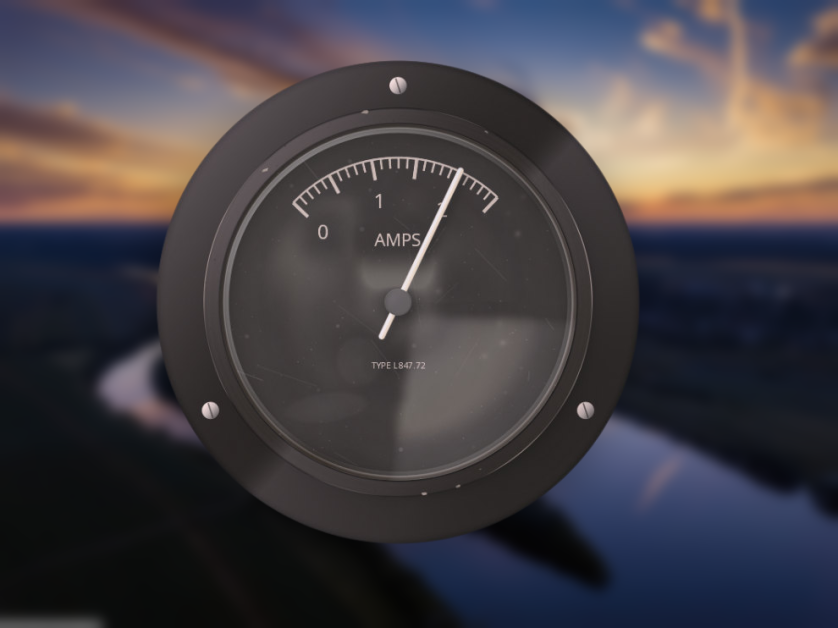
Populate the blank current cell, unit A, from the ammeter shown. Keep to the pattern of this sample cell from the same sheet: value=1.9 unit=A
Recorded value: value=2 unit=A
